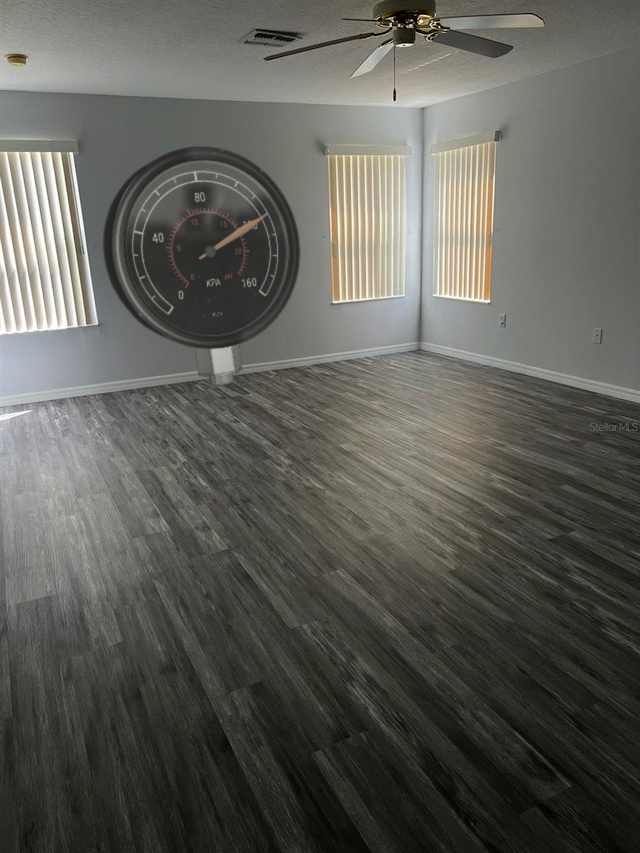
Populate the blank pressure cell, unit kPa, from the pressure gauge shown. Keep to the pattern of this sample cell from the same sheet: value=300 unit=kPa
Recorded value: value=120 unit=kPa
